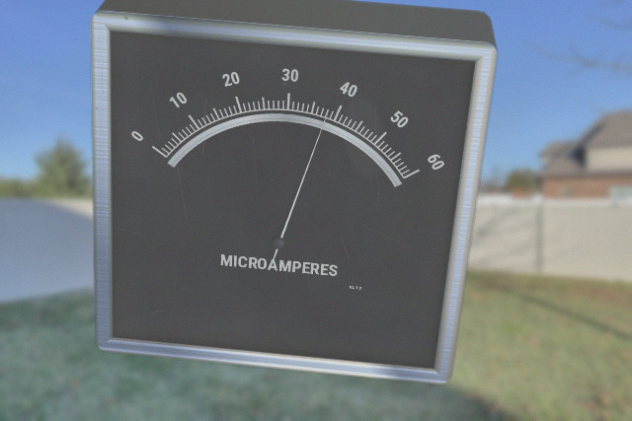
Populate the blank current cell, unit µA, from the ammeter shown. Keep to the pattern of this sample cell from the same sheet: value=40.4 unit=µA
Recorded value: value=38 unit=µA
